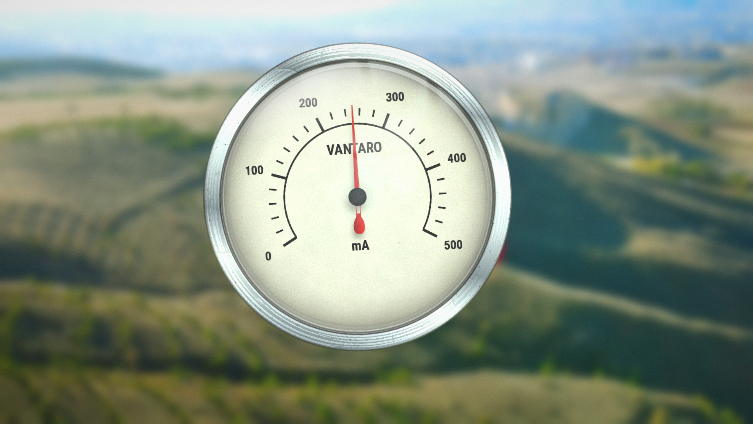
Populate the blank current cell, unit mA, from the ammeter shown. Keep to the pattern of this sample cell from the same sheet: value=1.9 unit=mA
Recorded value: value=250 unit=mA
